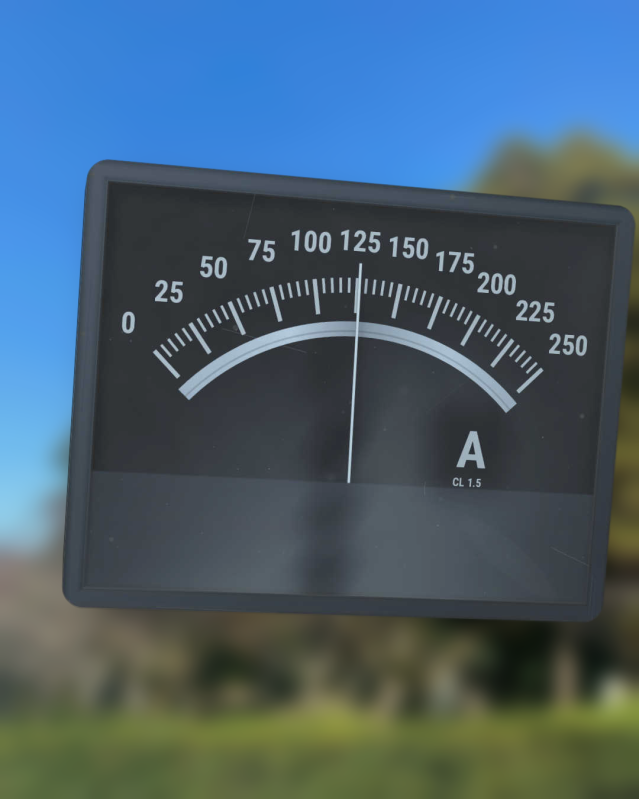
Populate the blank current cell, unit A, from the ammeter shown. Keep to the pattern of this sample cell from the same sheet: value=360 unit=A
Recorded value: value=125 unit=A
